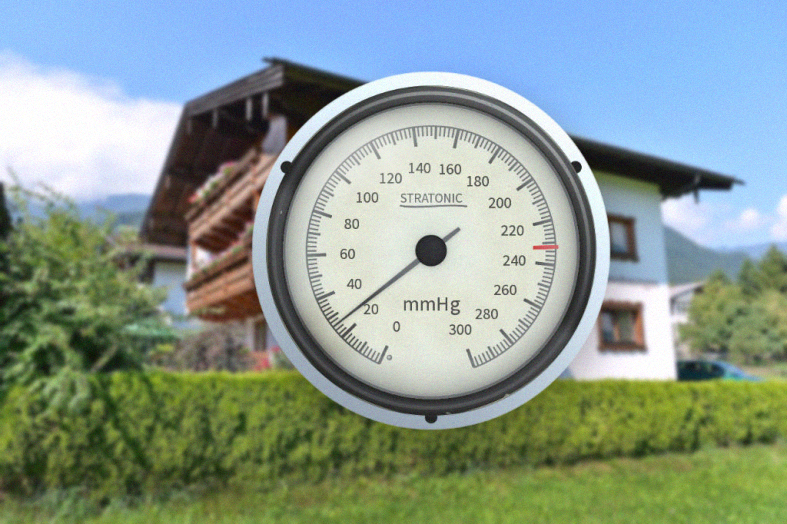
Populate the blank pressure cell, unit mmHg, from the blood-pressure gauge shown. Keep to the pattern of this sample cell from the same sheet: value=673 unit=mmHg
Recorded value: value=26 unit=mmHg
